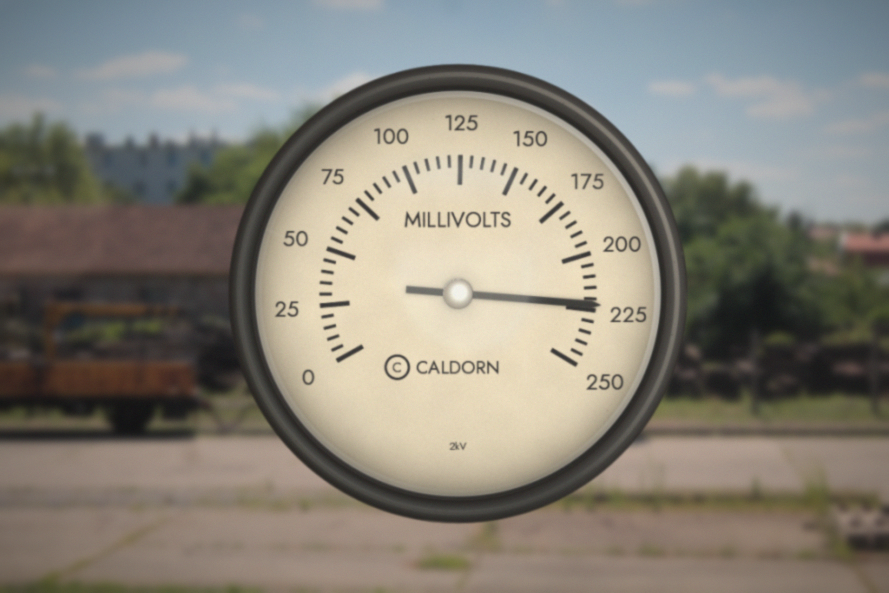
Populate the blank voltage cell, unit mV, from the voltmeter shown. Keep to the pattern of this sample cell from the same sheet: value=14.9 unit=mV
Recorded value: value=222.5 unit=mV
